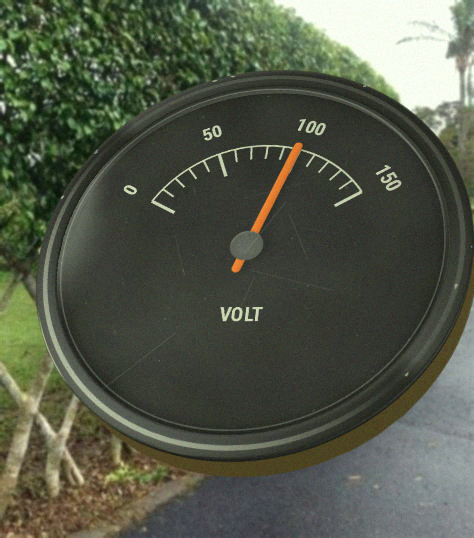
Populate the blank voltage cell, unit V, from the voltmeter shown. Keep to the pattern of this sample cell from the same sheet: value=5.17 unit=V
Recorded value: value=100 unit=V
